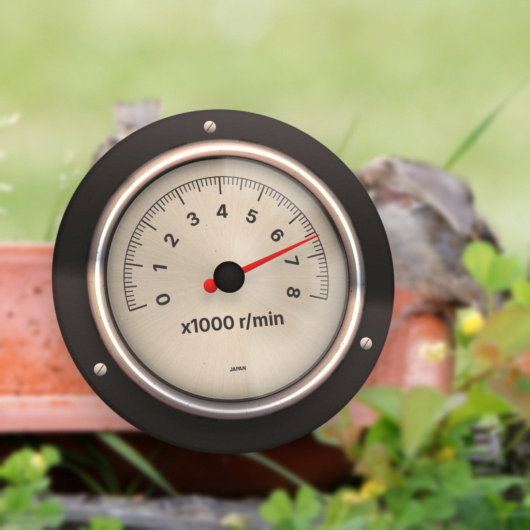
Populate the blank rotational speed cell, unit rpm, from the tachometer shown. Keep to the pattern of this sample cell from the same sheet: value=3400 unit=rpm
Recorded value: value=6600 unit=rpm
